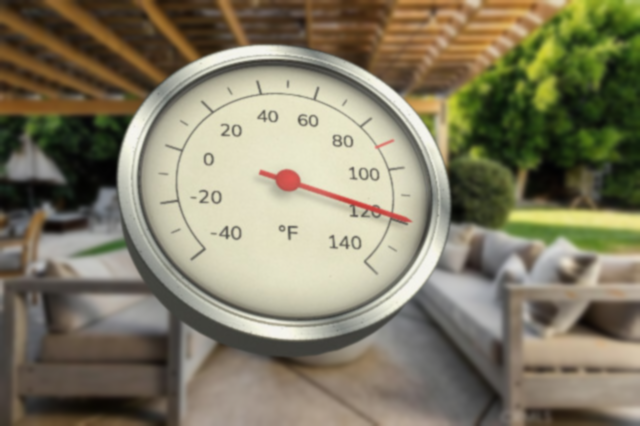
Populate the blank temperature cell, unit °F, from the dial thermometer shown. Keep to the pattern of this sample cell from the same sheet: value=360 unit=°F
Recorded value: value=120 unit=°F
